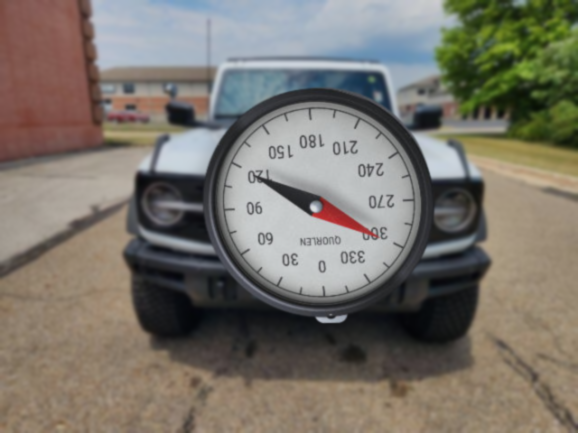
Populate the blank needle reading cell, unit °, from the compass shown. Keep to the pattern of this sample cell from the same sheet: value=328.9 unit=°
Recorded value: value=300 unit=°
